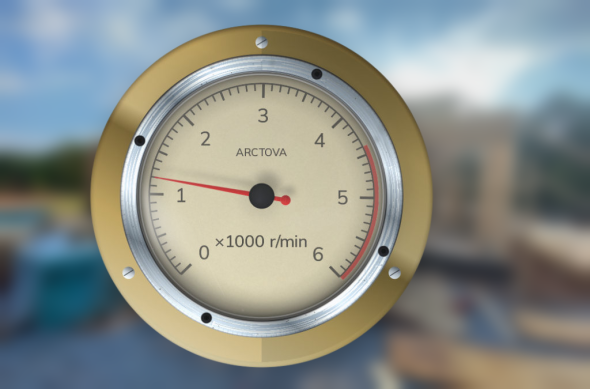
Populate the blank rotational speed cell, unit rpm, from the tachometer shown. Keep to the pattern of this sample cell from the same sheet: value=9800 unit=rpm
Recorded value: value=1200 unit=rpm
